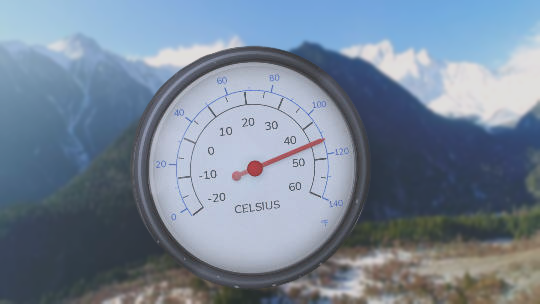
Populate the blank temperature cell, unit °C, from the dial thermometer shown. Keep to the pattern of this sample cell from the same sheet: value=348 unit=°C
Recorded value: value=45 unit=°C
